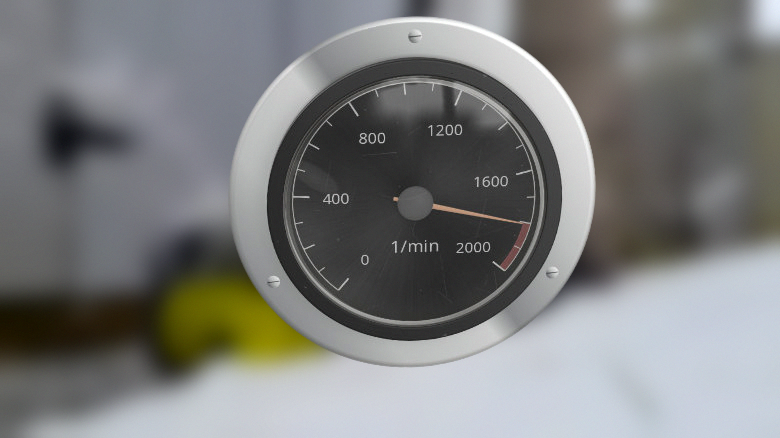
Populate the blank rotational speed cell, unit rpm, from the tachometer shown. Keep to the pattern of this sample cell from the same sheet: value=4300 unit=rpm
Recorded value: value=1800 unit=rpm
